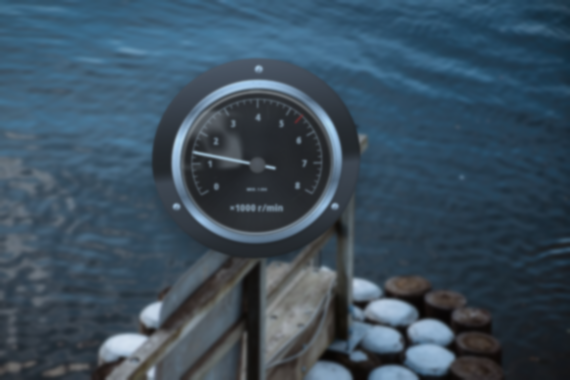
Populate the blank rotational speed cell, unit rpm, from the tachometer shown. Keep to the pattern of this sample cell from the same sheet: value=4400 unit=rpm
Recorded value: value=1400 unit=rpm
